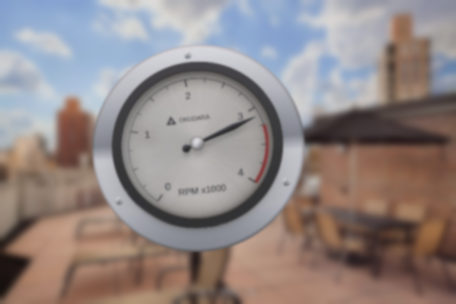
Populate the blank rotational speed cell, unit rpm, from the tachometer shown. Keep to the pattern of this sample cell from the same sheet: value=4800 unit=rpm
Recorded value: value=3125 unit=rpm
